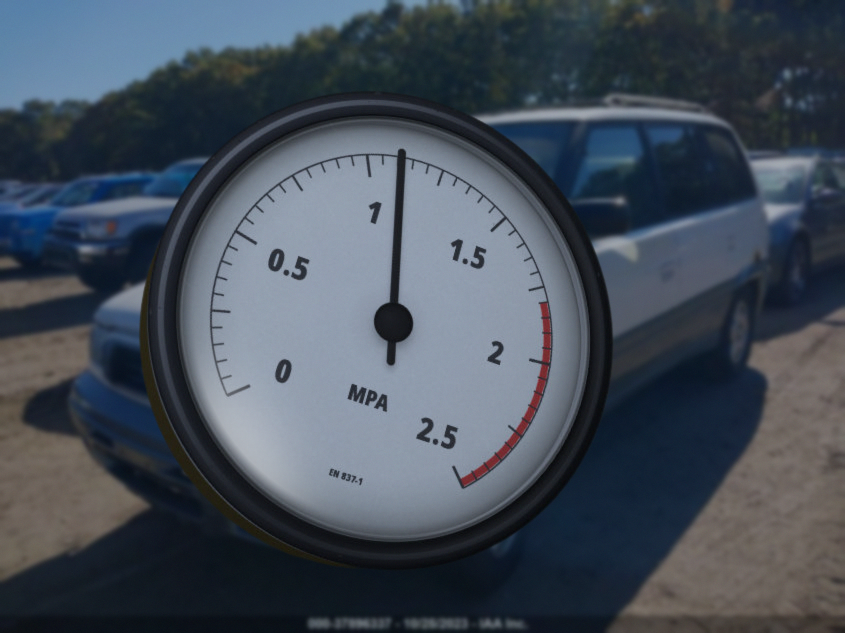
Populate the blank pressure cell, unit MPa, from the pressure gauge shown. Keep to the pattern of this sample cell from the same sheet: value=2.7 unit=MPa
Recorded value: value=1.1 unit=MPa
